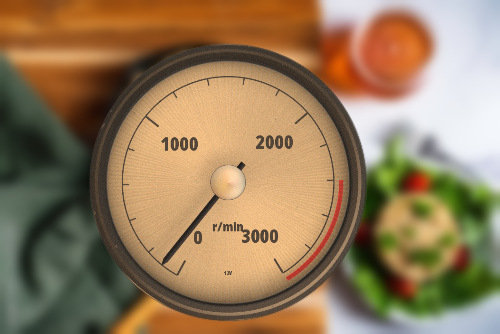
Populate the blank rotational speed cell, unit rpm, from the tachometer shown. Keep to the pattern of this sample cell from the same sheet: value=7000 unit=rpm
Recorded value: value=100 unit=rpm
